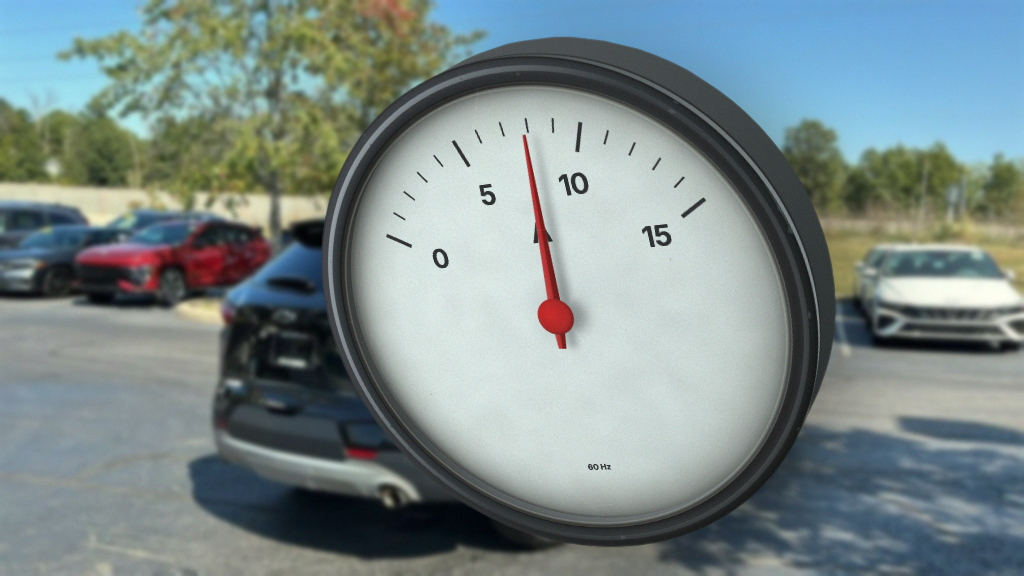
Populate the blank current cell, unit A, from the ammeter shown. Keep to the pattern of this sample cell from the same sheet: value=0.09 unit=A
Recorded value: value=8 unit=A
